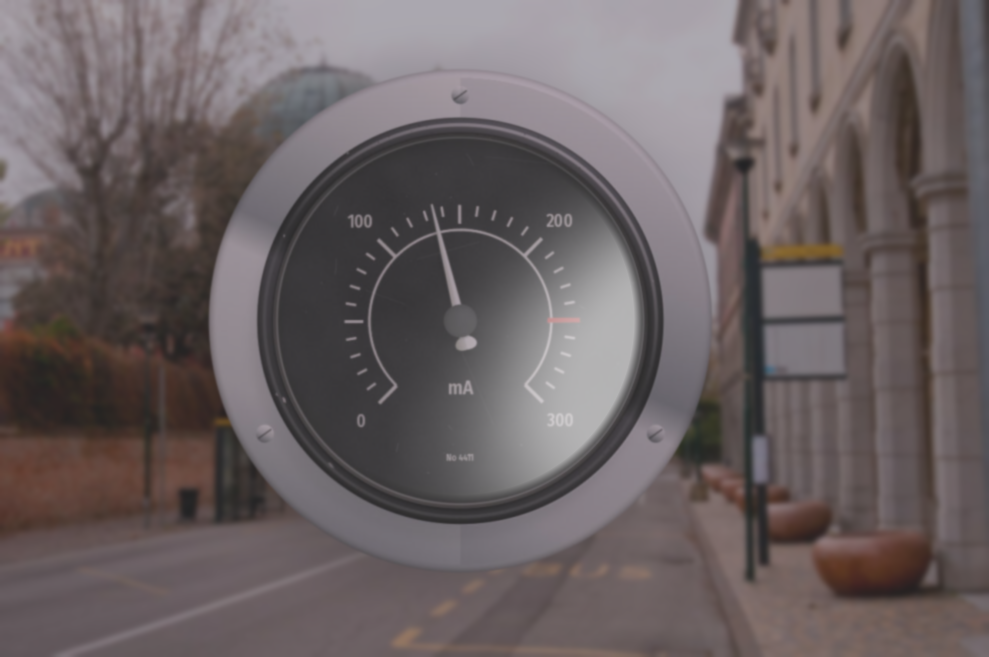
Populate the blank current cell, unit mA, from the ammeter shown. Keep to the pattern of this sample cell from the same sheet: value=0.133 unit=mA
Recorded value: value=135 unit=mA
